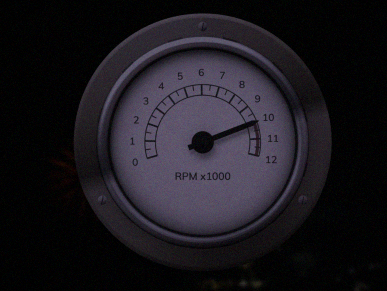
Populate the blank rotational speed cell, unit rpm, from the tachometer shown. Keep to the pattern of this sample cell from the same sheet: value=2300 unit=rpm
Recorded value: value=10000 unit=rpm
